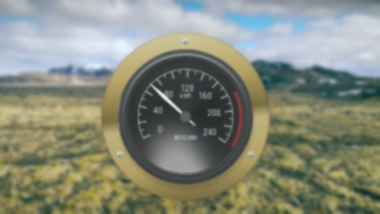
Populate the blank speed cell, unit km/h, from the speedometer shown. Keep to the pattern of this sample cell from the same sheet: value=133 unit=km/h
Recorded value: value=70 unit=km/h
